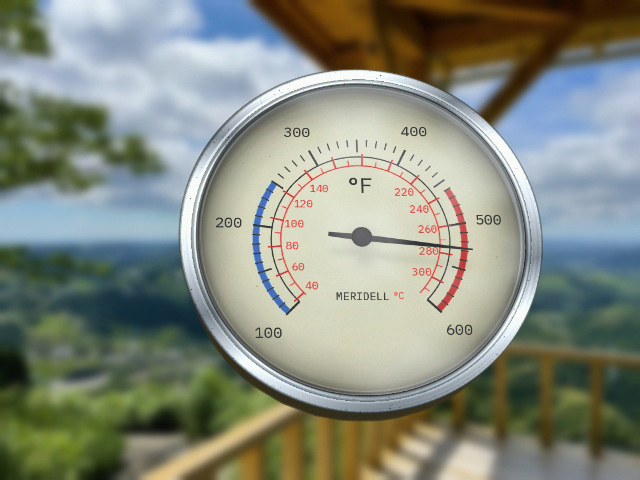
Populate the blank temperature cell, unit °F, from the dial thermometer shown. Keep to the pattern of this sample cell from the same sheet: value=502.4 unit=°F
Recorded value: value=530 unit=°F
